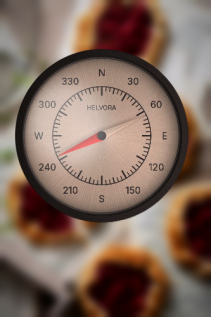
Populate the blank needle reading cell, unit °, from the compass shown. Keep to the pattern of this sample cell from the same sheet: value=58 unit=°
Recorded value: value=245 unit=°
